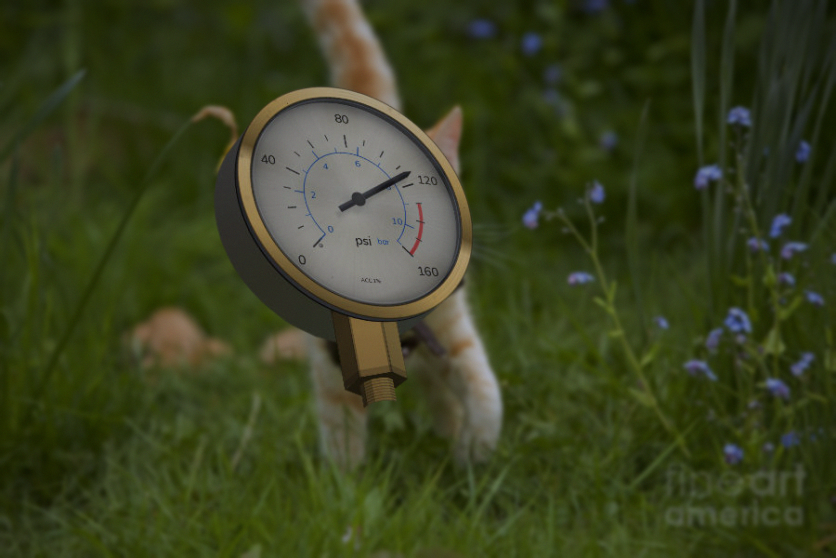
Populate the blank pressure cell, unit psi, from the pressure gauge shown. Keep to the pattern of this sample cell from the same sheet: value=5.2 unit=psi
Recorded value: value=115 unit=psi
